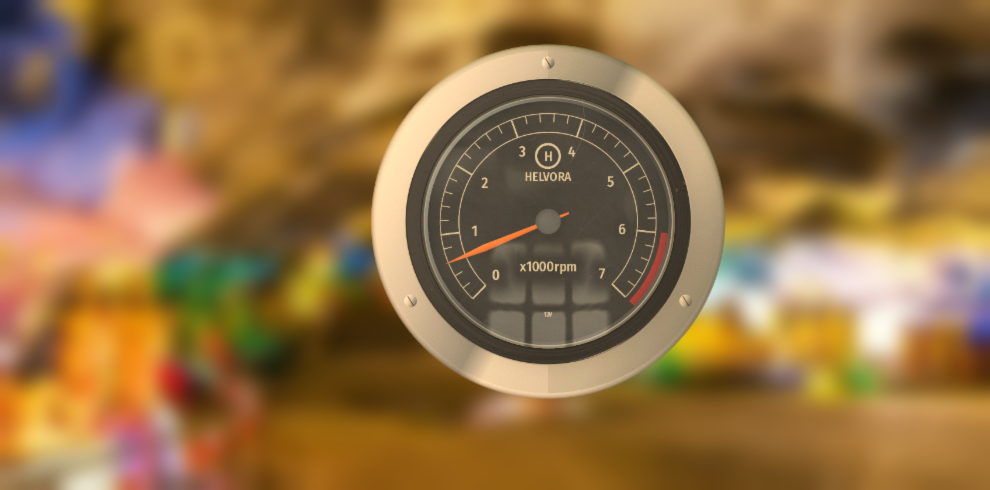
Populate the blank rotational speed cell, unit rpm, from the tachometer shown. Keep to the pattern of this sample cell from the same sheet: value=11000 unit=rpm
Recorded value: value=600 unit=rpm
